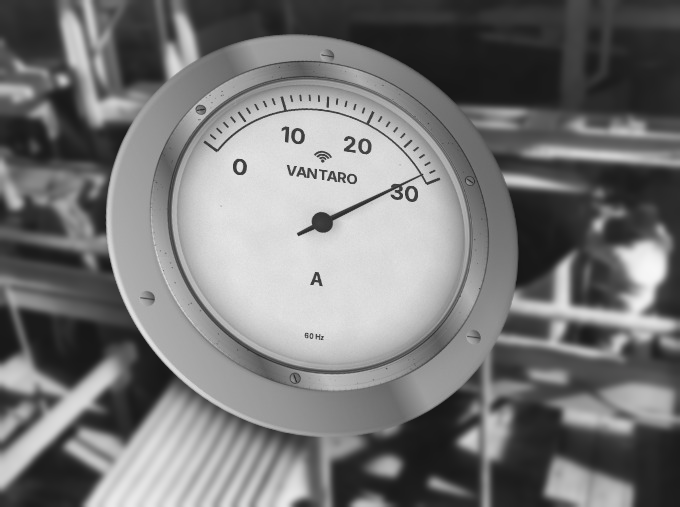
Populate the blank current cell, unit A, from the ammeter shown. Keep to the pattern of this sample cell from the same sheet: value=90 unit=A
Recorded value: value=29 unit=A
